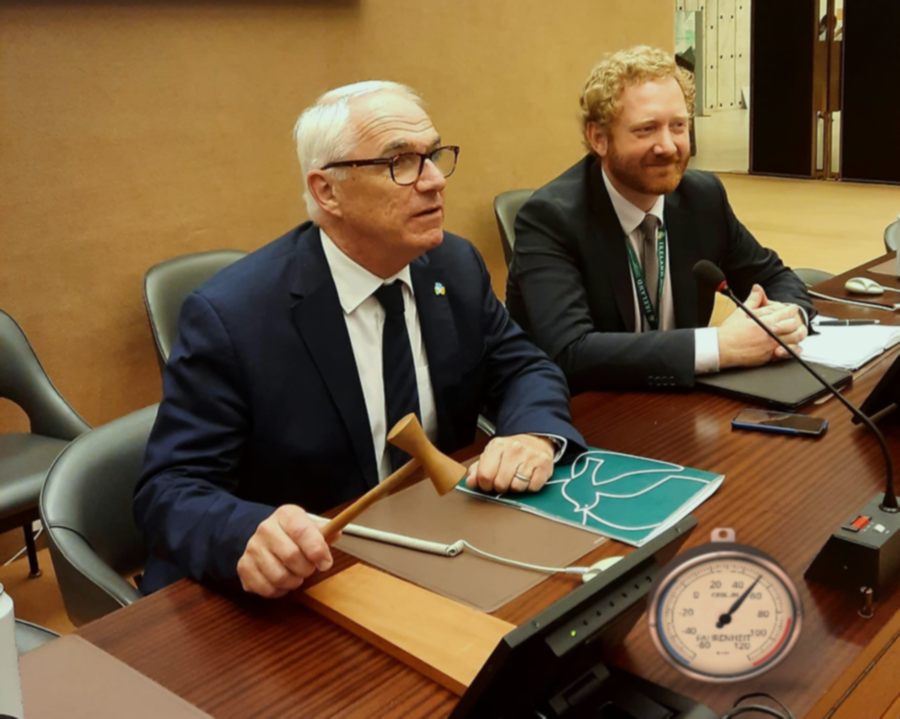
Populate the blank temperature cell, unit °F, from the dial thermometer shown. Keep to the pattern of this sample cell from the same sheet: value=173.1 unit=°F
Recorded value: value=50 unit=°F
